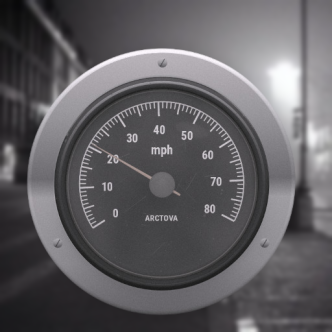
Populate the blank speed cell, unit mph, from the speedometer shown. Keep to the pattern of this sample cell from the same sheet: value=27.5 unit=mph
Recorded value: value=21 unit=mph
